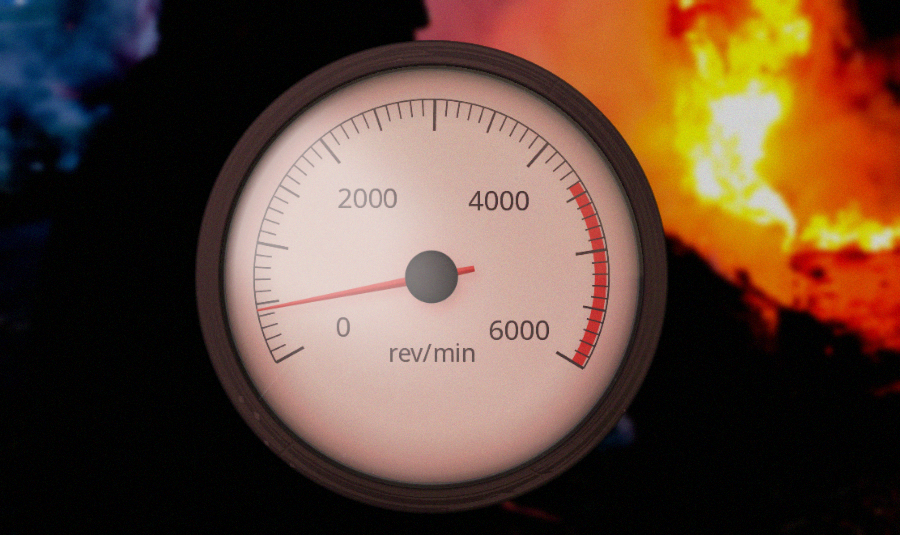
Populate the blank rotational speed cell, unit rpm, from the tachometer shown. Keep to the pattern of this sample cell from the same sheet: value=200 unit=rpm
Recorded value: value=450 unit=rpm
